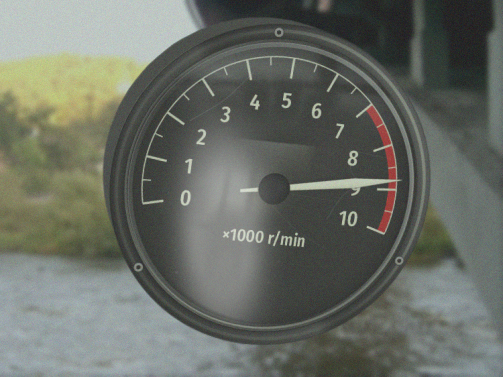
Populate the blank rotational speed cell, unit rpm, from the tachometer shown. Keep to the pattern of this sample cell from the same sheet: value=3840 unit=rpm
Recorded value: value=8750 unit=rpm
